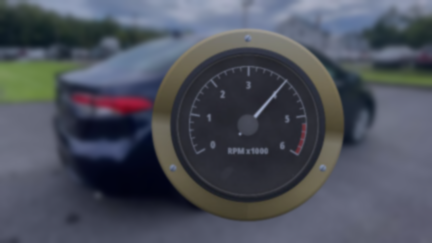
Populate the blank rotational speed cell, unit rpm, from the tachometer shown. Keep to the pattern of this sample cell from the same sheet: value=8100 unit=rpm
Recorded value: value=4000 unit=rpm
